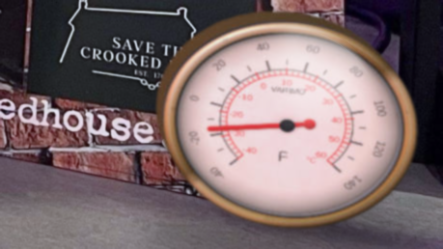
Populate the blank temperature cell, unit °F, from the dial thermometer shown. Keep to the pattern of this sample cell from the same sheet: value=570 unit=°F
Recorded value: value=-15 unit=°F
